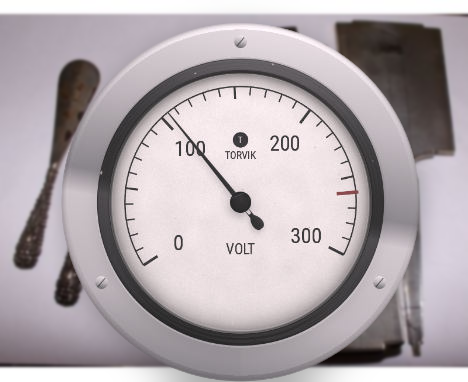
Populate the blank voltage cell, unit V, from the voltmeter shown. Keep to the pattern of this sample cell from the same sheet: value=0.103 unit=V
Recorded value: value=105 unit=V
